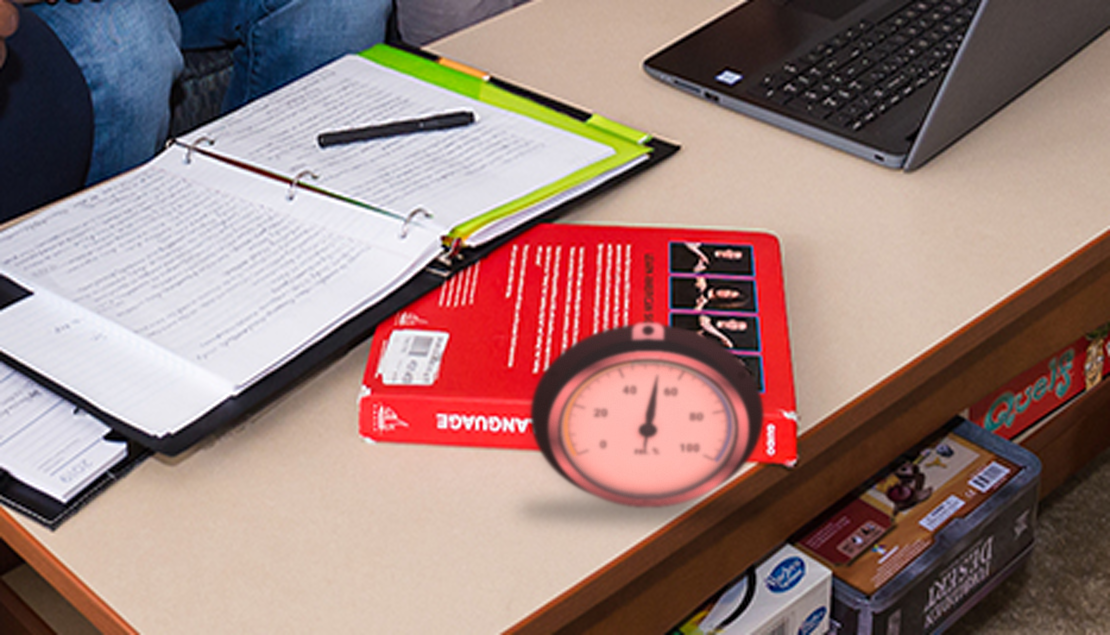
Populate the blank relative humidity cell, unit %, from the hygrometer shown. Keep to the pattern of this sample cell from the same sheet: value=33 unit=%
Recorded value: value=52 unit=%
